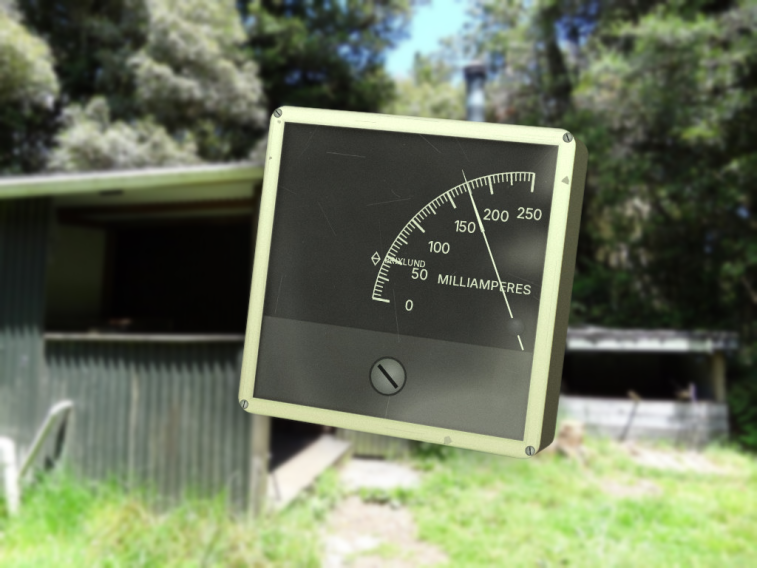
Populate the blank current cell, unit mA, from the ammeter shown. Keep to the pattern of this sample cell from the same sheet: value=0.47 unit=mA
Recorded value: value=175 unit=mA
